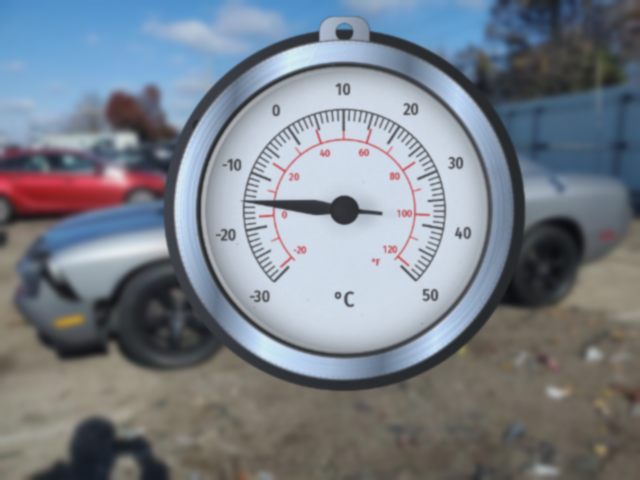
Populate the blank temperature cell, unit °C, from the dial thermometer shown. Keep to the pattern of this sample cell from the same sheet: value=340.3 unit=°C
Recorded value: value=-15 unit=°C
